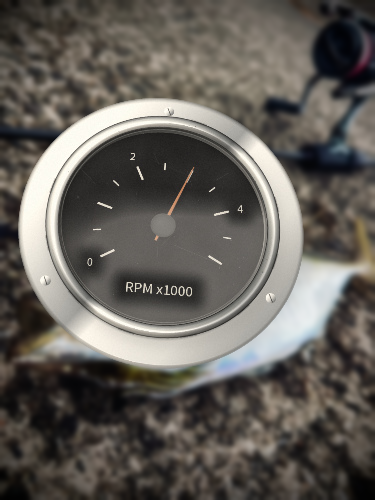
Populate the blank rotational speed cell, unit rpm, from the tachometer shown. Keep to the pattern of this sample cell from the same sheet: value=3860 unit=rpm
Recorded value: value=3000 unit=rpm
